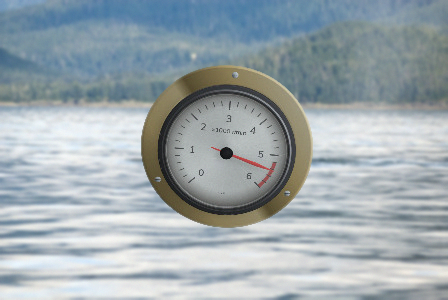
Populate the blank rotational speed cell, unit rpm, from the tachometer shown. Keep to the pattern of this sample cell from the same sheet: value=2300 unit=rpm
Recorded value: value=5400 unit=rpm
